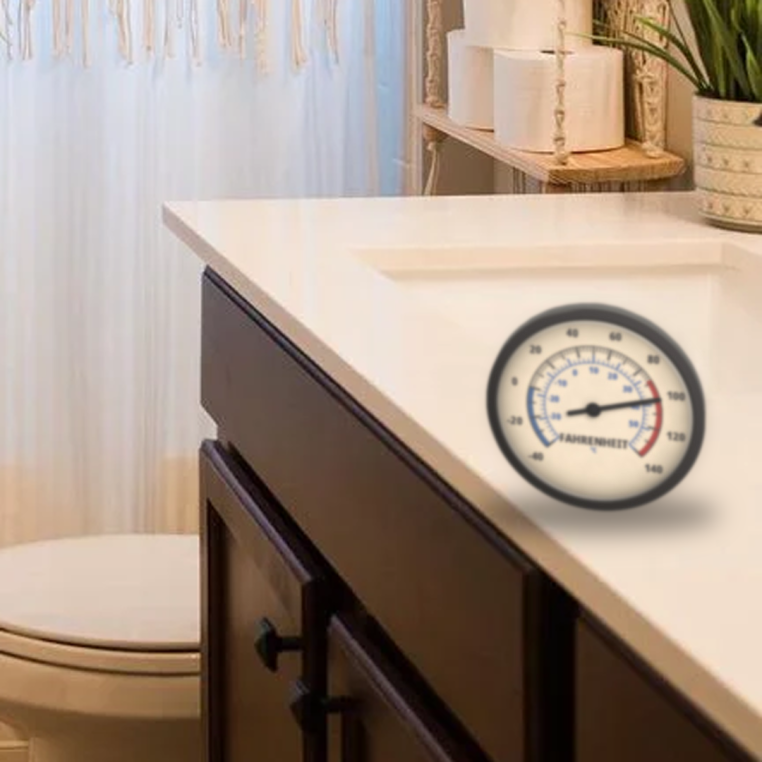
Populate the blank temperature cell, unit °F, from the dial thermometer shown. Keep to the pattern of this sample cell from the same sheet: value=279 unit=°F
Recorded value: value=100 unit=°F
